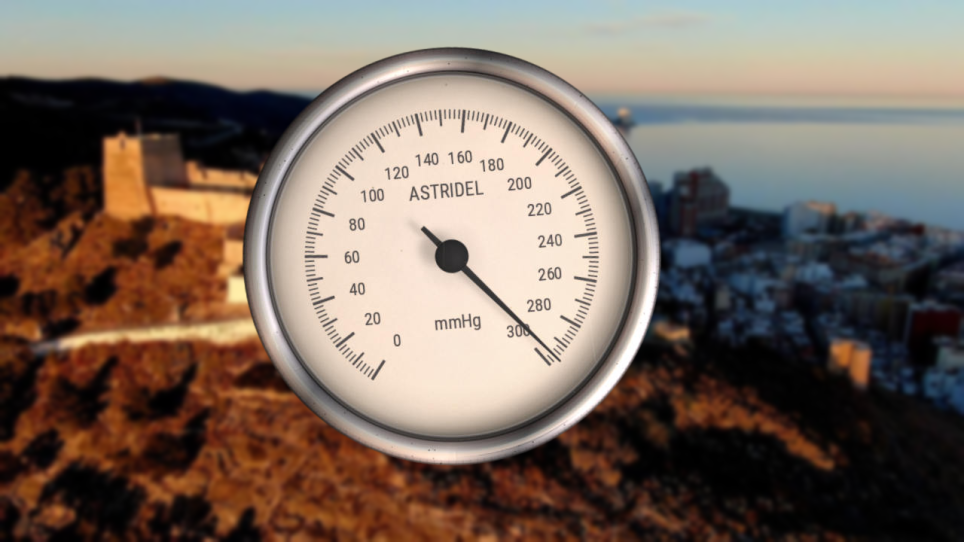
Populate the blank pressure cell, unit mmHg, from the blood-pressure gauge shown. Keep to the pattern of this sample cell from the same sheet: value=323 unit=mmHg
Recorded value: value=296 unit=mmHg
